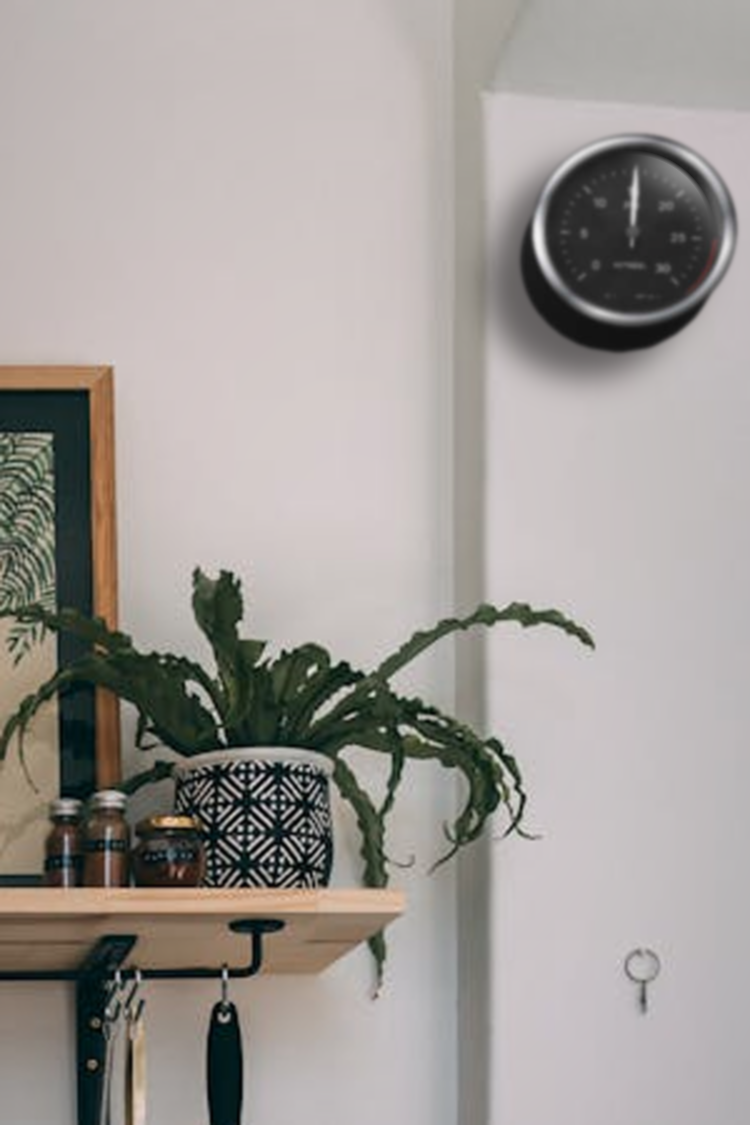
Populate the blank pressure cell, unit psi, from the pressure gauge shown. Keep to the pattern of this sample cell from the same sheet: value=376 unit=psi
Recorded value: value=15 unit=psi
